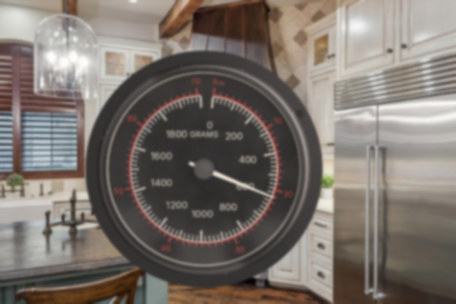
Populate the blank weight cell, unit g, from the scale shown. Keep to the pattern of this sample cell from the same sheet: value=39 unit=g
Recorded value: value=600 unit=g
